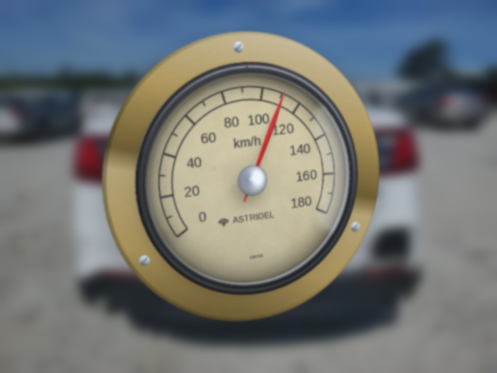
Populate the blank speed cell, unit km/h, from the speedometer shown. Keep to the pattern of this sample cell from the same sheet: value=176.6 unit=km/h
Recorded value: value=110 unit=km/h
